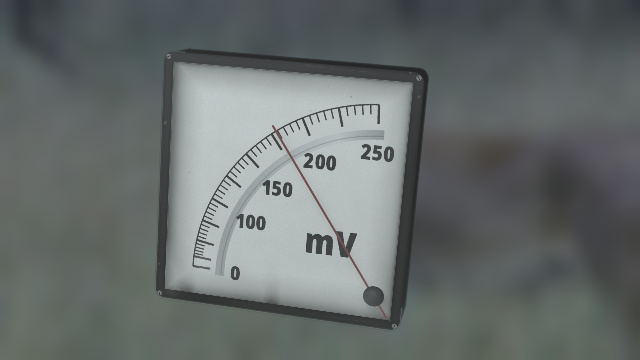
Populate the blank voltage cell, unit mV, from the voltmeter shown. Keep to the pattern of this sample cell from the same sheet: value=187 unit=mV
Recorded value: value=180 unit=mV
